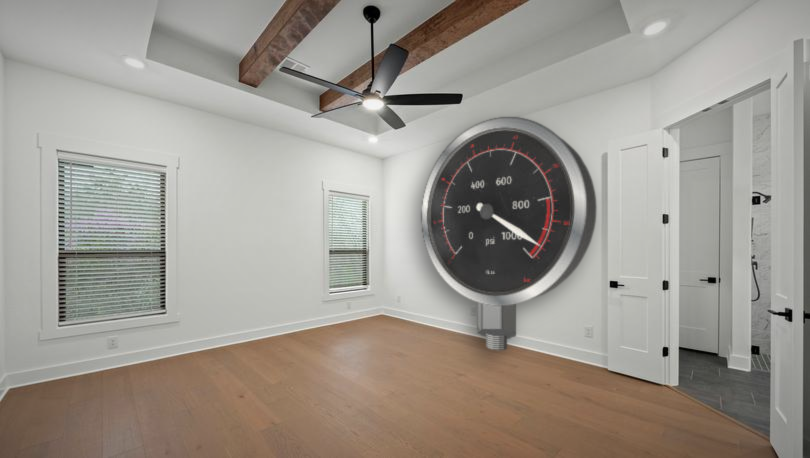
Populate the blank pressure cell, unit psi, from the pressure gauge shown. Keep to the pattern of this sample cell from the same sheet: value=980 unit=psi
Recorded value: value=950 unit=psi
